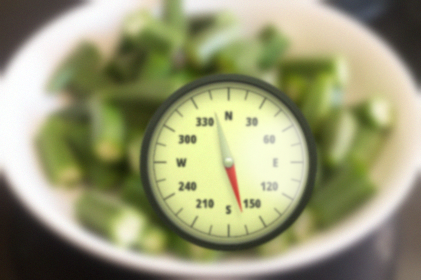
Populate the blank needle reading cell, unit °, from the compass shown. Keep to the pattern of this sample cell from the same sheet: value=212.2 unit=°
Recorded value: value=165 unit=°
